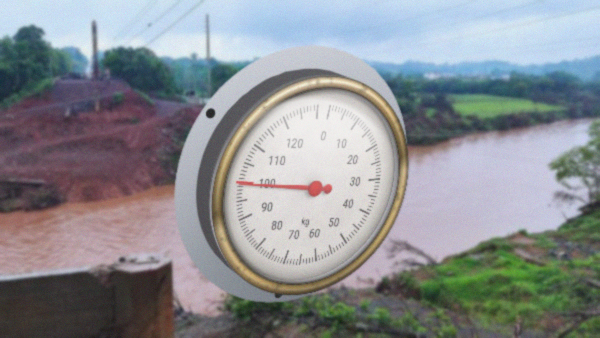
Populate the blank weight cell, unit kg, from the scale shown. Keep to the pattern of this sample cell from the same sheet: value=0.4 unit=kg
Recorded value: value=100 unit=kg
